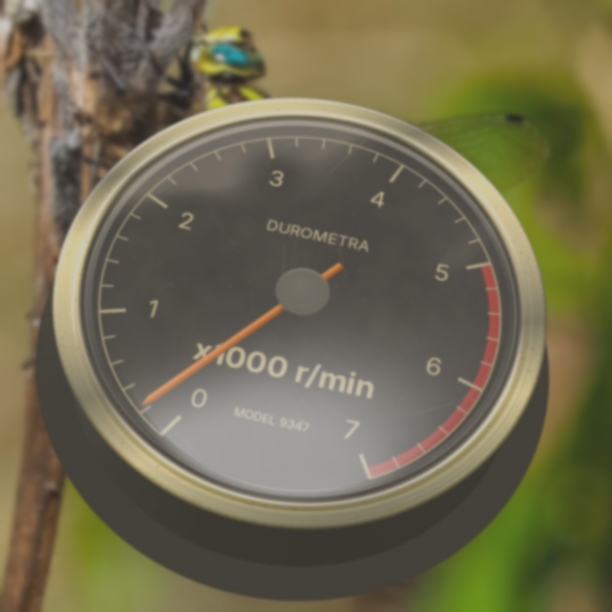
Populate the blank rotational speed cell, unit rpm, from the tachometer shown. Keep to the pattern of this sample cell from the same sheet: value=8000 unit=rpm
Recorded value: value=200 unit=rpm
